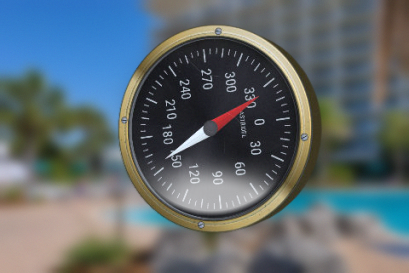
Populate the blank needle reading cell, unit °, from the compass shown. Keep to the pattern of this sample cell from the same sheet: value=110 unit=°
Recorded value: value=335 unit=°
